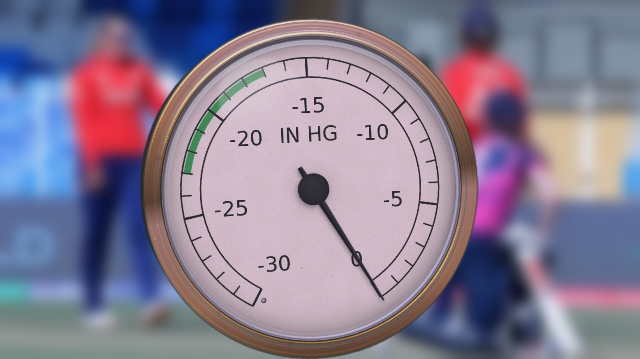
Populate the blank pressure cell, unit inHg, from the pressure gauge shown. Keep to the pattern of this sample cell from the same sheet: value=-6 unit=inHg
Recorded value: value=0 unit=inHg
